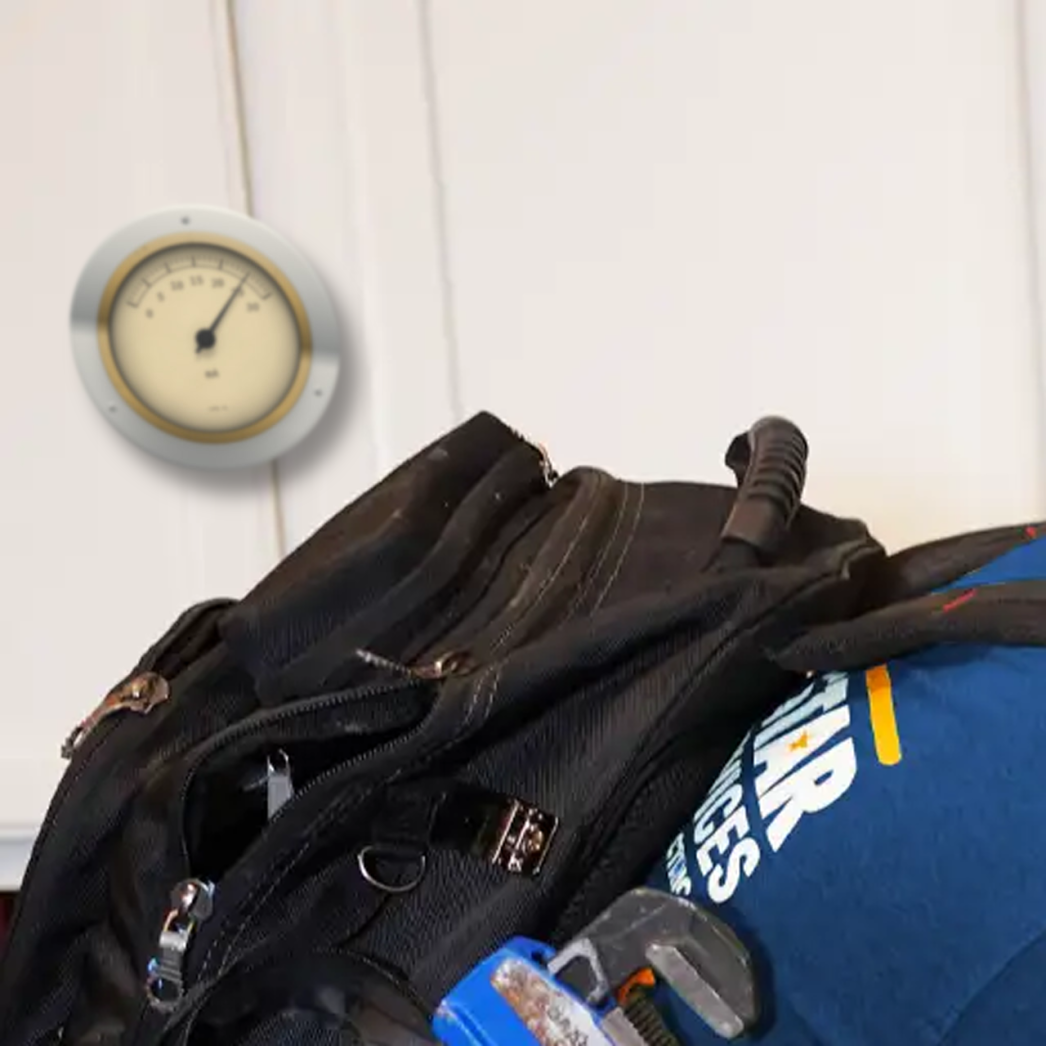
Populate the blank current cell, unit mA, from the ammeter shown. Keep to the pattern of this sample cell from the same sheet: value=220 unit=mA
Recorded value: value=25 unit=mA
